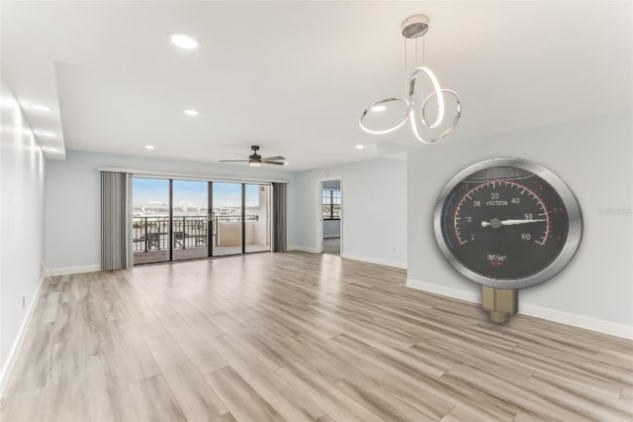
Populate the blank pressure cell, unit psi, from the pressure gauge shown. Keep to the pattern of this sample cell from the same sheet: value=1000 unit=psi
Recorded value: value=52 unit=psi
